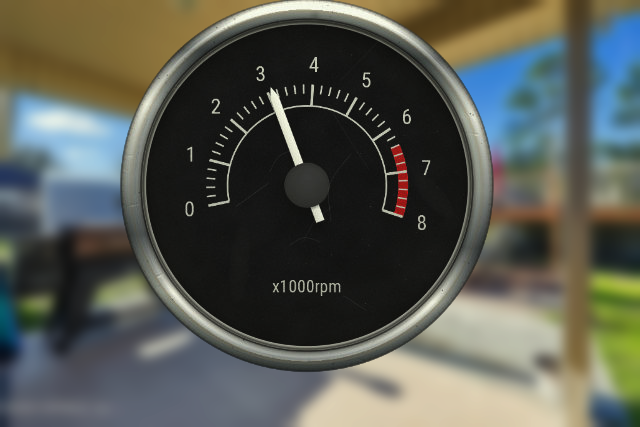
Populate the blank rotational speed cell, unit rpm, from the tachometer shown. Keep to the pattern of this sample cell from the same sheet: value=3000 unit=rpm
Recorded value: value=3100 unit=rpm
